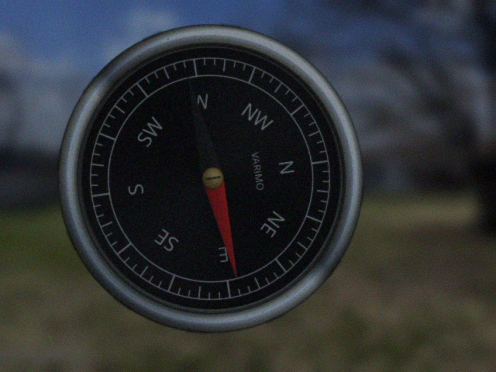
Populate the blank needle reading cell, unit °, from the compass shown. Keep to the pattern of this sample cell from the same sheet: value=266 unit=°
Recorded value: value=85 unit=°
